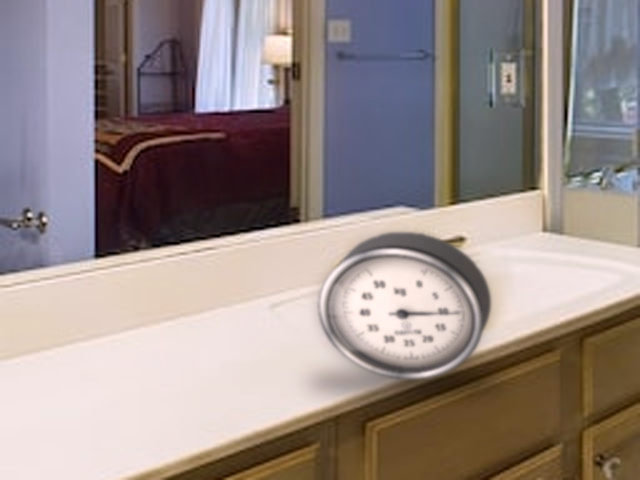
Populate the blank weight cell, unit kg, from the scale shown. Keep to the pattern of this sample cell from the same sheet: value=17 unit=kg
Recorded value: value=10 unit=kg
